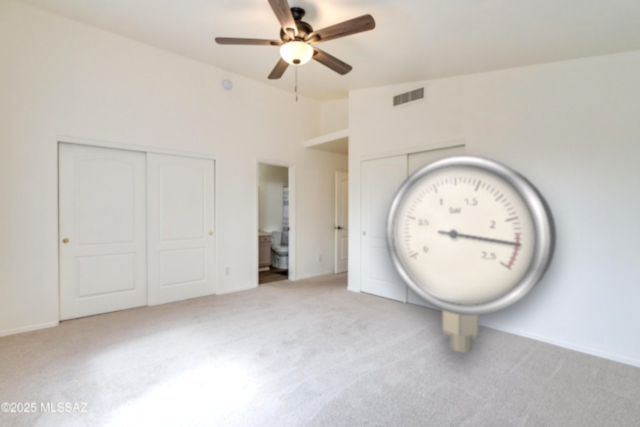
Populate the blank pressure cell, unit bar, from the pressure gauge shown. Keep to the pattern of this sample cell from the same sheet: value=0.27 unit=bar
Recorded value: value=2.25 unit=bar
